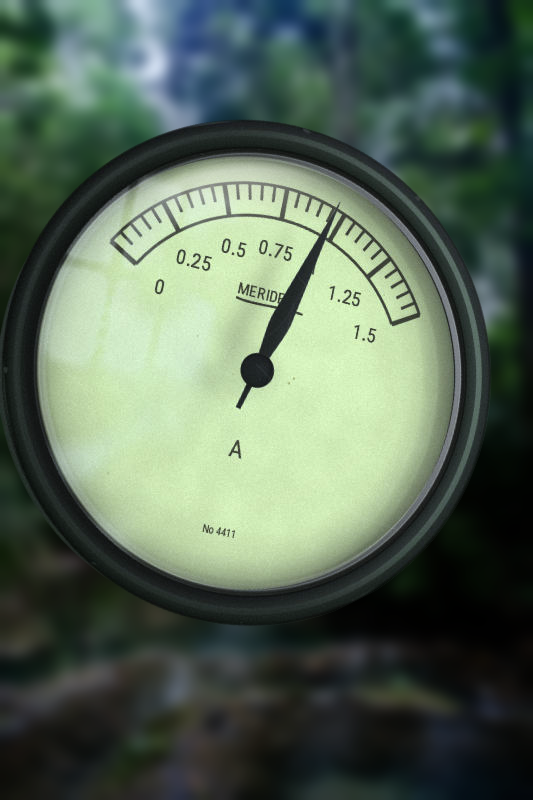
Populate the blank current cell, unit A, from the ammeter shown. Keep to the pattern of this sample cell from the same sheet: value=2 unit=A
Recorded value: value=0.95 unit=A
